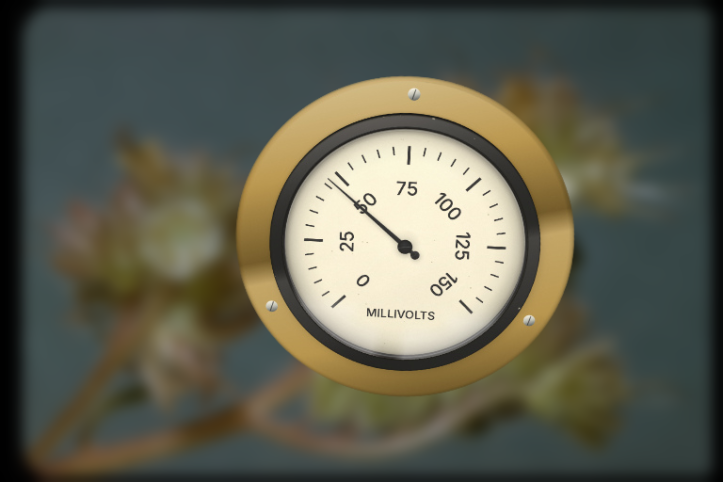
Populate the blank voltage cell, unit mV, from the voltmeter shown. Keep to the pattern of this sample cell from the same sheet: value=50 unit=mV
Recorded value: value=47.5 unit=mV
